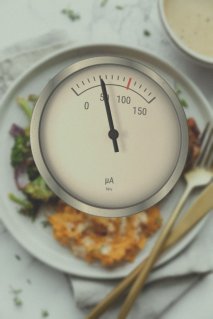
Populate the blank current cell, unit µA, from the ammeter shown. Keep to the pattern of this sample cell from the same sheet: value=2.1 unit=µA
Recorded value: value=50 unit=µA
